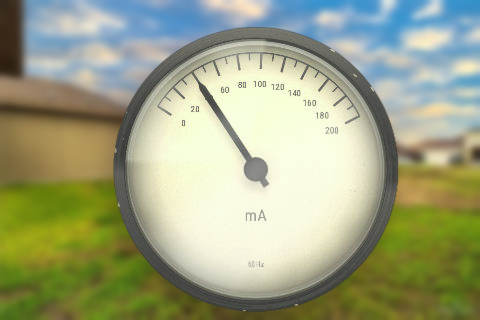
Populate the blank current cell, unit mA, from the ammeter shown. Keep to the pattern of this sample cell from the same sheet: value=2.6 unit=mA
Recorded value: value=40 unit=mA
